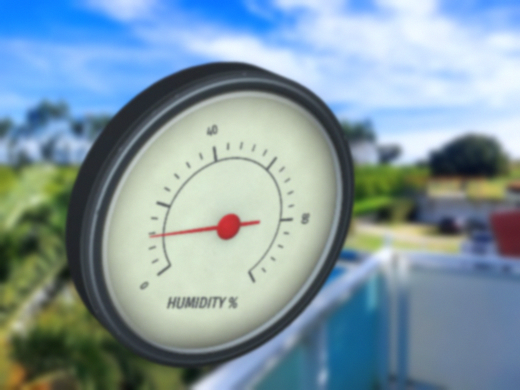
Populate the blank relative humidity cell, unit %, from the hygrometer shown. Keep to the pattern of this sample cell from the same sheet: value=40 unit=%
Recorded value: value=12 unit=%
